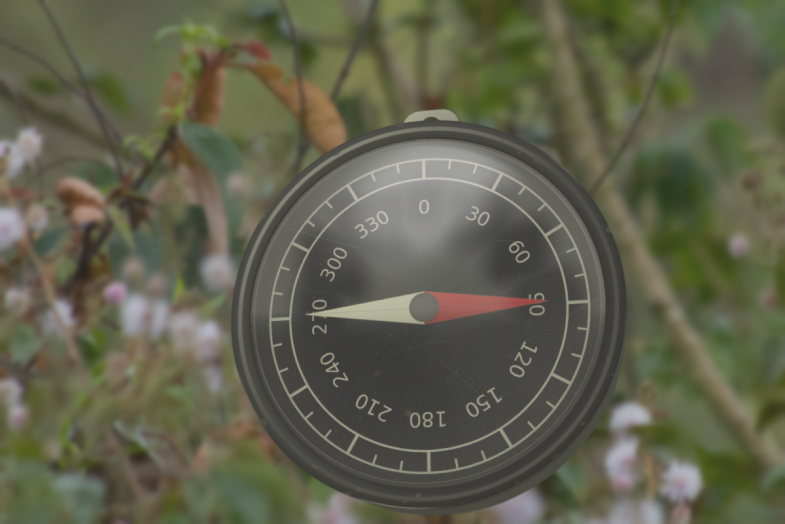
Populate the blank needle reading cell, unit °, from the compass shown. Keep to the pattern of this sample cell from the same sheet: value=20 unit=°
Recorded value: value=90 unit=°
